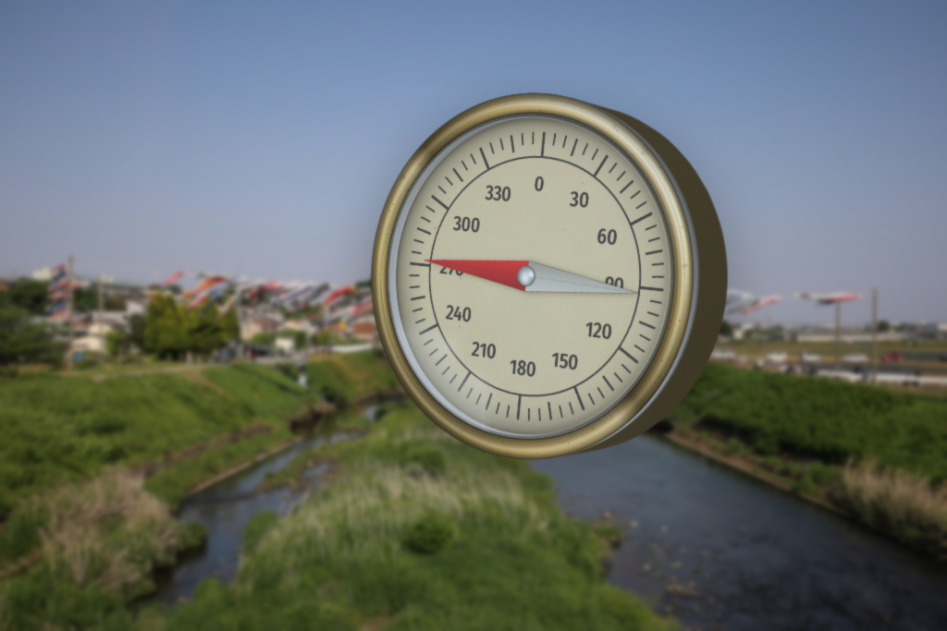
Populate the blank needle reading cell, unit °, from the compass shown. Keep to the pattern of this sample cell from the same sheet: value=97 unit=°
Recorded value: value=272.5 unit=°
